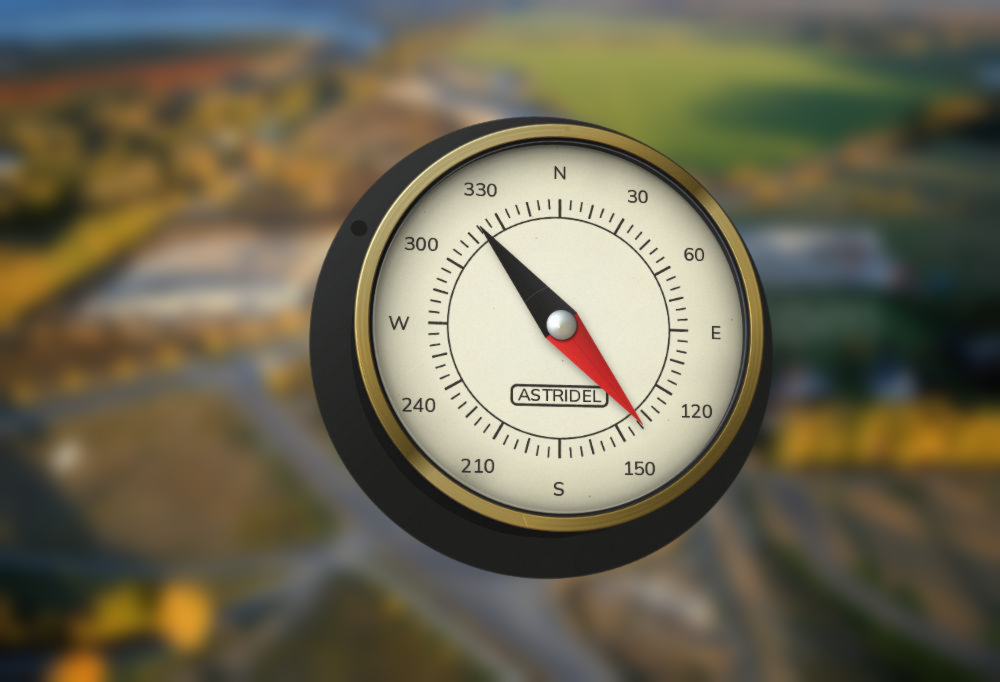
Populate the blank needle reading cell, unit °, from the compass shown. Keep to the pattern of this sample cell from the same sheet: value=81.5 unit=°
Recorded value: value=140 unit=°
